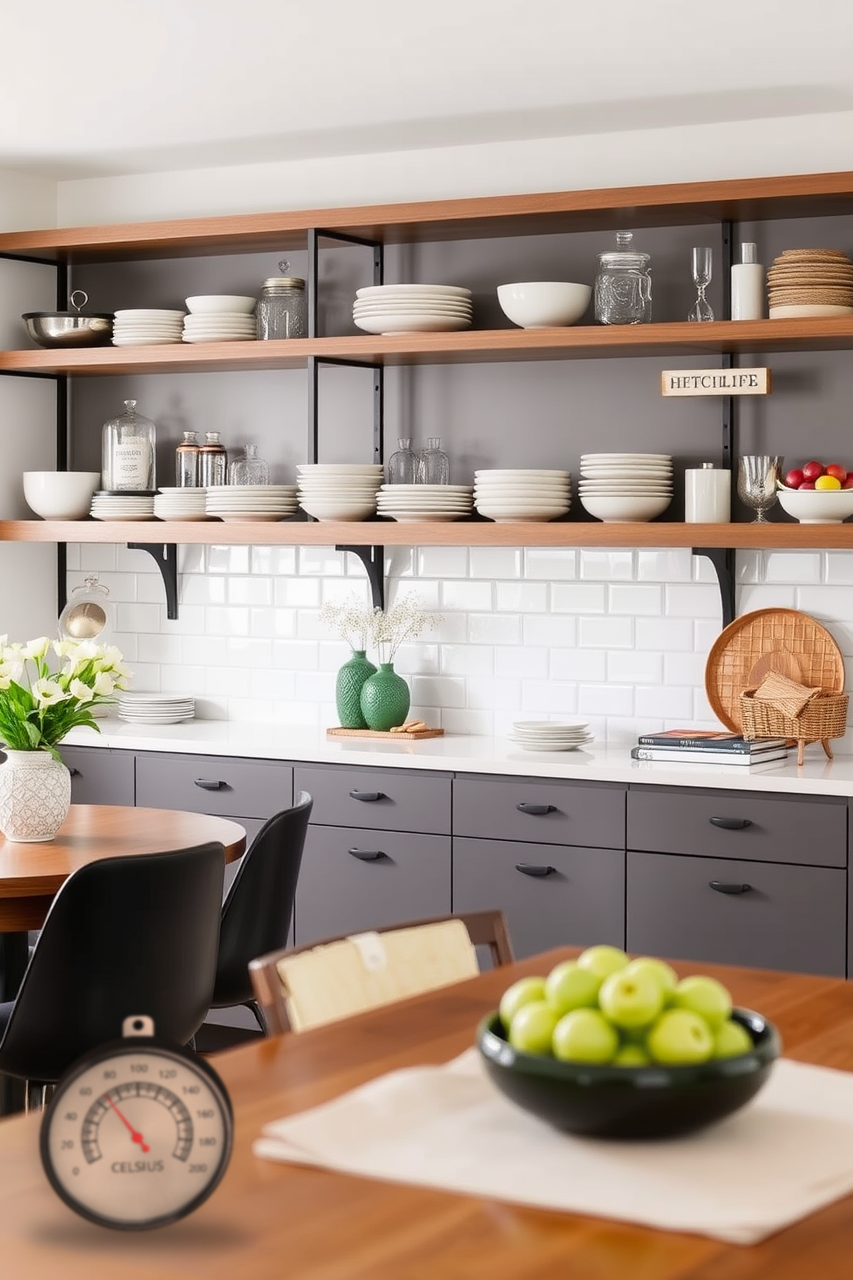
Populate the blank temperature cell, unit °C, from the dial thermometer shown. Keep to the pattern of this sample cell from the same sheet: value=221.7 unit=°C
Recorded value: value=70 unit=°C
